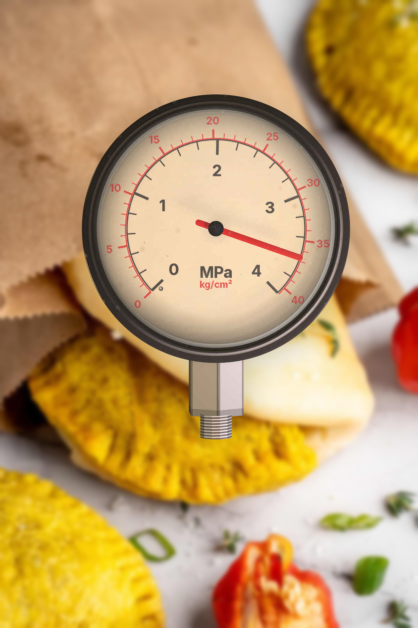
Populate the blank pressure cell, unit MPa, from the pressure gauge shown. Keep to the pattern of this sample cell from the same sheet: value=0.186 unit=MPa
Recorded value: value=3.6 unit=MPa
